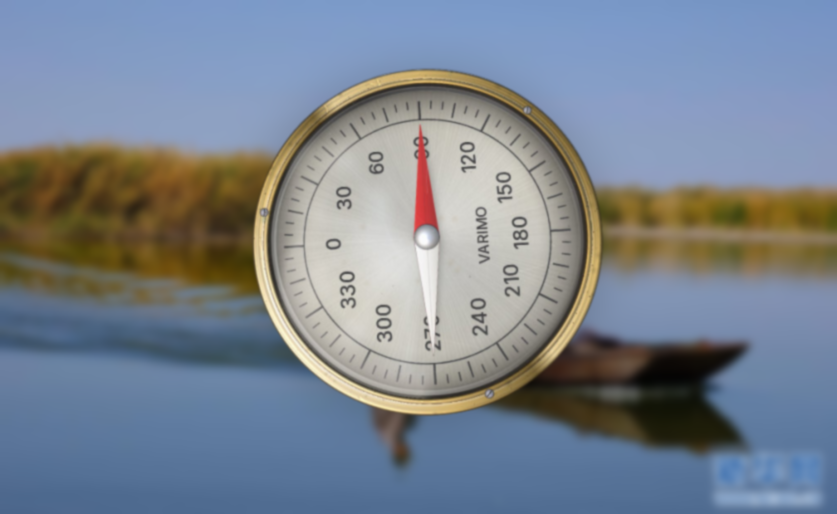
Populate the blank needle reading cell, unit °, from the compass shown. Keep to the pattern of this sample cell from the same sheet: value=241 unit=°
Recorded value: value=90 unit=°
